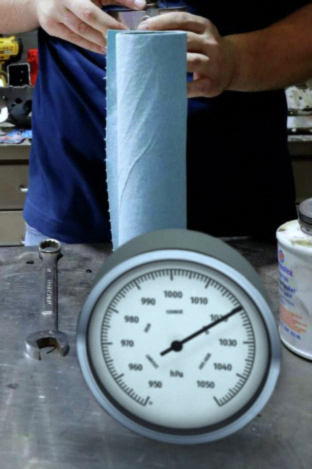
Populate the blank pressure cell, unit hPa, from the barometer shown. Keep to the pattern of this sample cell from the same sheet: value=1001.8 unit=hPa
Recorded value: value=1020 unit=hPa
